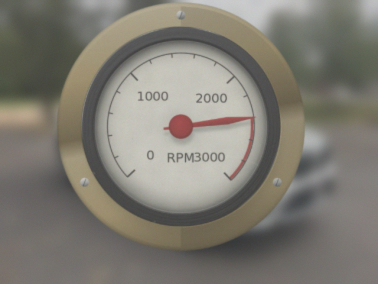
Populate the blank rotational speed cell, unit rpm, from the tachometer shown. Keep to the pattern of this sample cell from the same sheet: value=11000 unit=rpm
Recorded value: value=2400 unit=rpm
